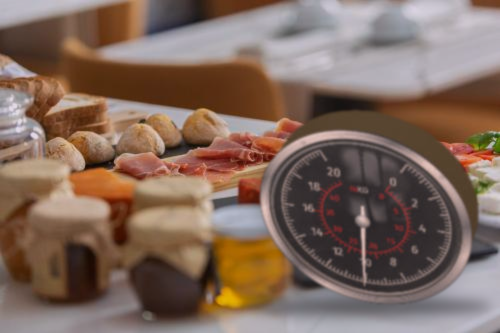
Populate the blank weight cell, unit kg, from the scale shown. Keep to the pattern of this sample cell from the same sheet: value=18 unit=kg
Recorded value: value=10 unit=kg
